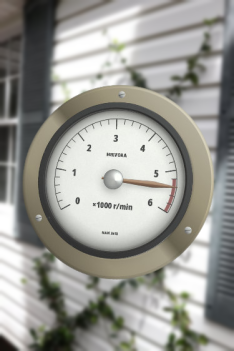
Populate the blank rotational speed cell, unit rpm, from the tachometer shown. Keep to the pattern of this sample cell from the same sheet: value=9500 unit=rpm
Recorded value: value=5400 unit=rpm
